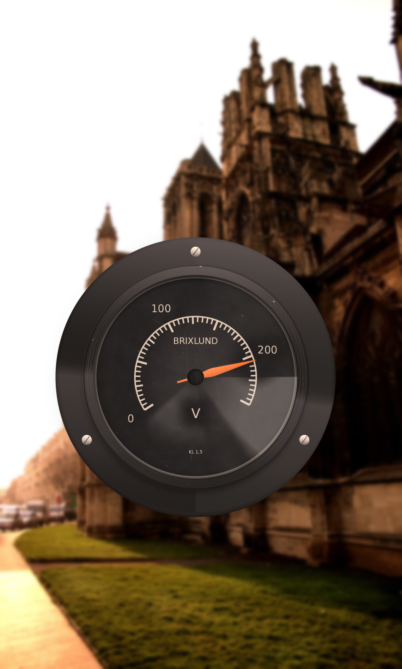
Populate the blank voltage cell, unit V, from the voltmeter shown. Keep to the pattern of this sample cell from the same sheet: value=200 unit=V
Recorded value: value=205 unit=V
